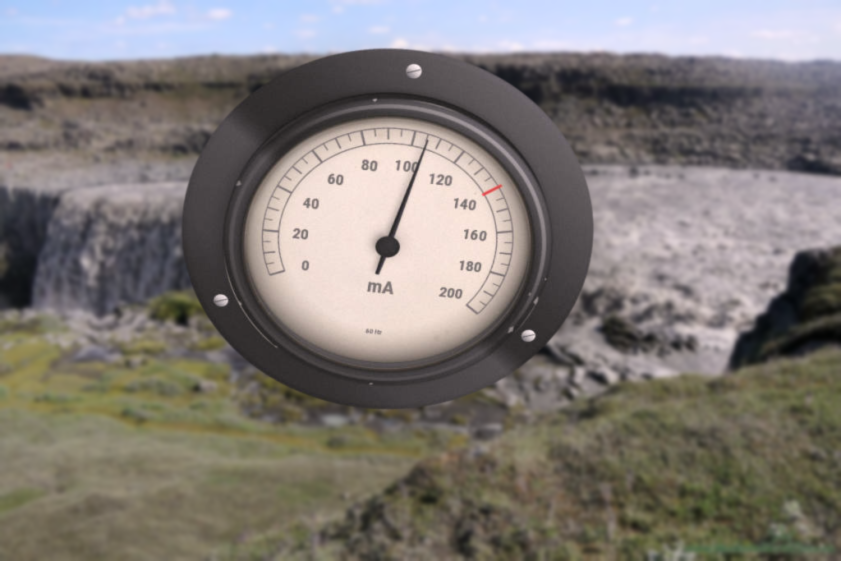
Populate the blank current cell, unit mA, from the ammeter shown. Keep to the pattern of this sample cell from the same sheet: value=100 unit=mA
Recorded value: value=105 unit=mA
